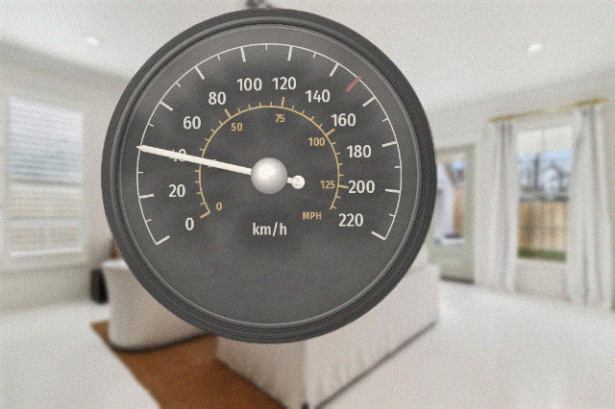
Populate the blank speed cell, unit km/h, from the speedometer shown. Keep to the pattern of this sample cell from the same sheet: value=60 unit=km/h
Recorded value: value=40 unit=km/h
